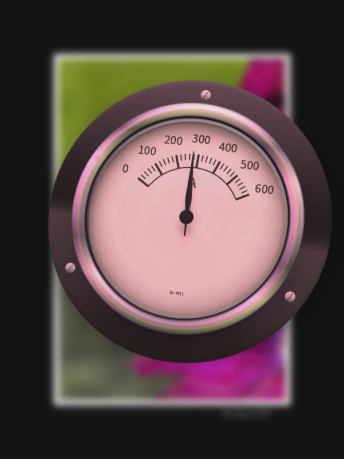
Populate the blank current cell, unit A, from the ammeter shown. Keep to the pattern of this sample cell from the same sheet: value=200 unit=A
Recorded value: value=280 unit=A
